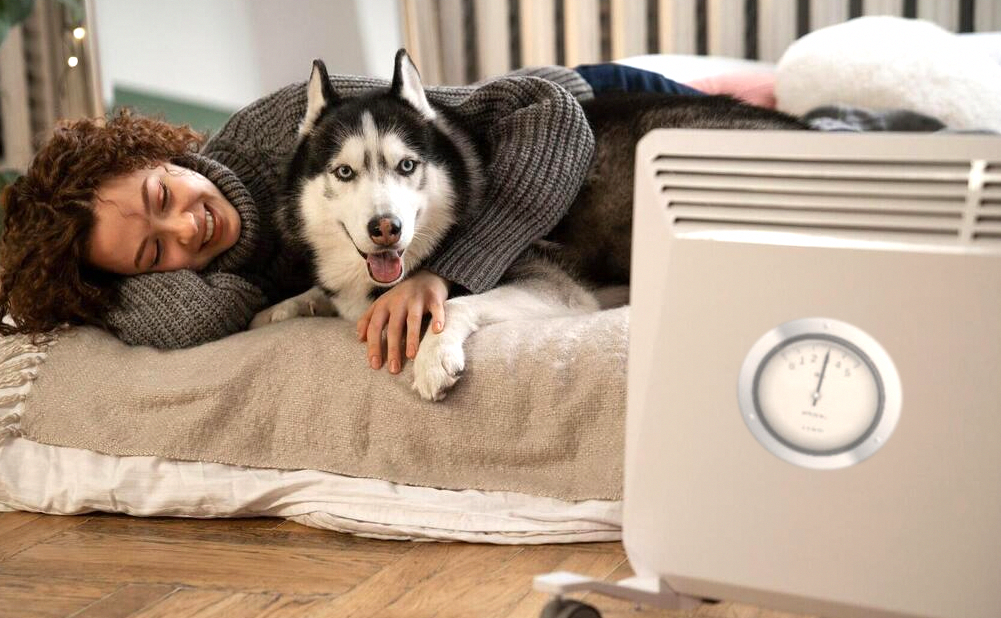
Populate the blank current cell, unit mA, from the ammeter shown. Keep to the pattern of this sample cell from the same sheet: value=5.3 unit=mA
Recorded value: value=3 unit=mA
